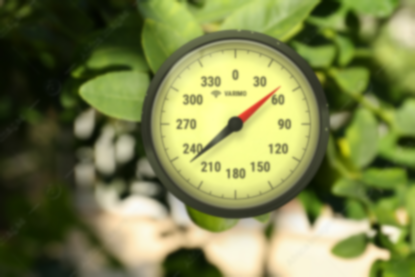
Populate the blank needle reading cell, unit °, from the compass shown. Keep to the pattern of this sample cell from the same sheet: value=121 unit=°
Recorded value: value=50 unit=°
